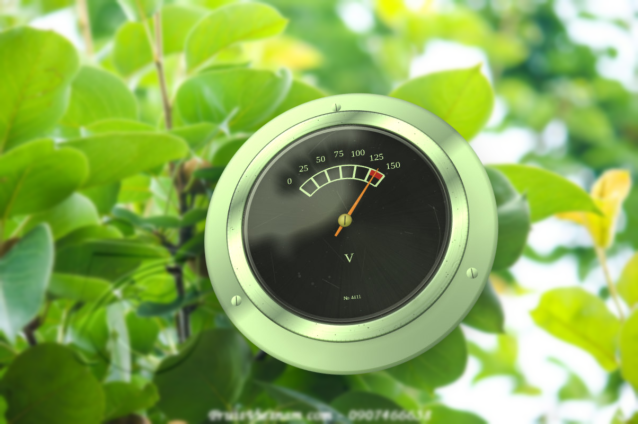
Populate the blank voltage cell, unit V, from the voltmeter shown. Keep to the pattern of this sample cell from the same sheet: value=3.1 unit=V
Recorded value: value=137.5 unit=V
